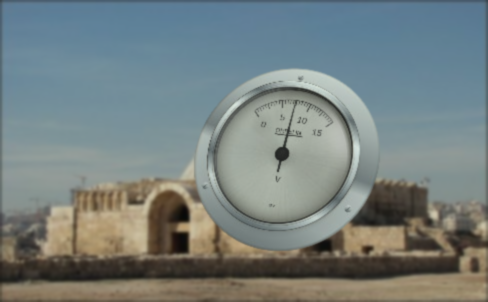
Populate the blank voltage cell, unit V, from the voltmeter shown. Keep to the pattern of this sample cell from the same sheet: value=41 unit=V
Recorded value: value=7.5 unit=V
